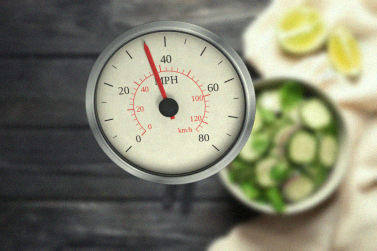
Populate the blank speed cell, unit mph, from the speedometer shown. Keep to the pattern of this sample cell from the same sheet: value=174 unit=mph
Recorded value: value=35 unit=mph
